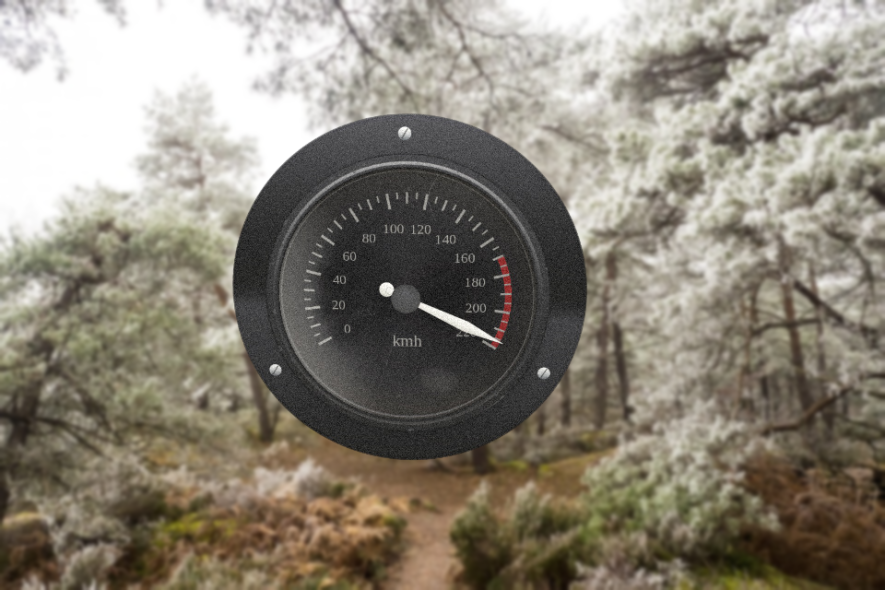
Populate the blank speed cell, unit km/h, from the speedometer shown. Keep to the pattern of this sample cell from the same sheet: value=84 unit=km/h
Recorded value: value=215 unit=km/h
